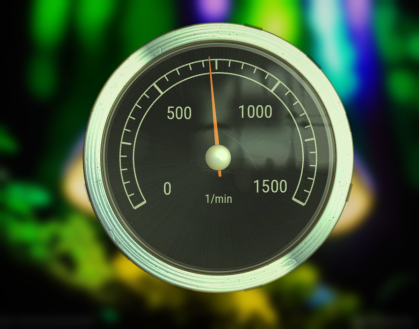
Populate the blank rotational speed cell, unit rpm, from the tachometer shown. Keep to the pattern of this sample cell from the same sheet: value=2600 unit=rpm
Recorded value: value=725 unit=rpm
